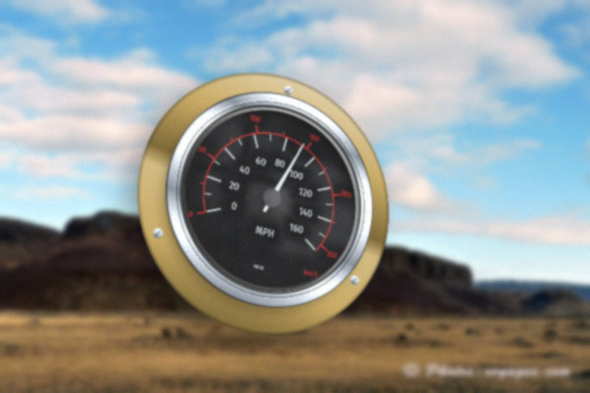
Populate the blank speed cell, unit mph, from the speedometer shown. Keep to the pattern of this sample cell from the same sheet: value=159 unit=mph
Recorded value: value=90 unit=mph
